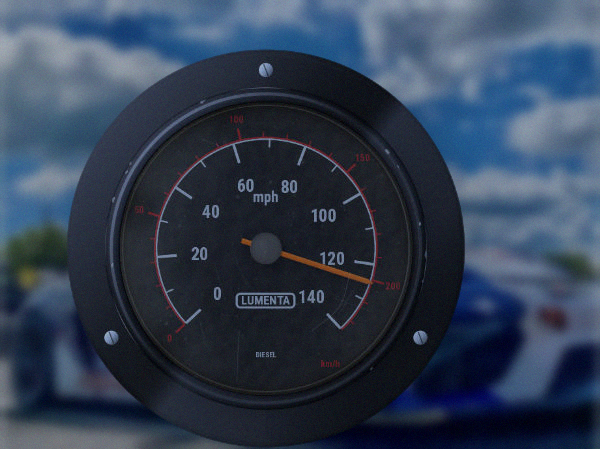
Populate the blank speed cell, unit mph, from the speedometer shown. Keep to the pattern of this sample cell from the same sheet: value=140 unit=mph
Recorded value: value=125 unit=mph
